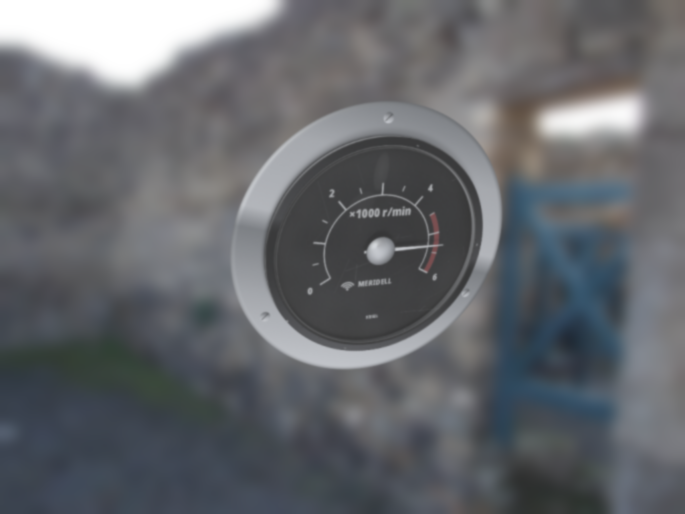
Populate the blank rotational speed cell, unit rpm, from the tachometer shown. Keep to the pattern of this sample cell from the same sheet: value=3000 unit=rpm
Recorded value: value=5250 unit=rpm
